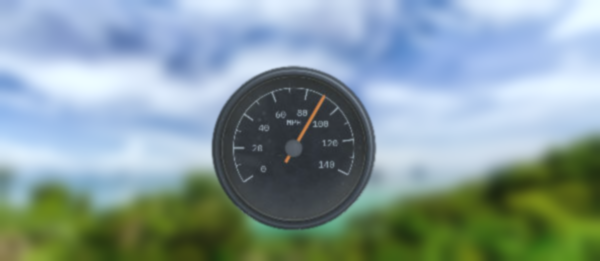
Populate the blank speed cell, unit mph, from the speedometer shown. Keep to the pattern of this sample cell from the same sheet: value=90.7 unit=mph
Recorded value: value=90 unit=mph
